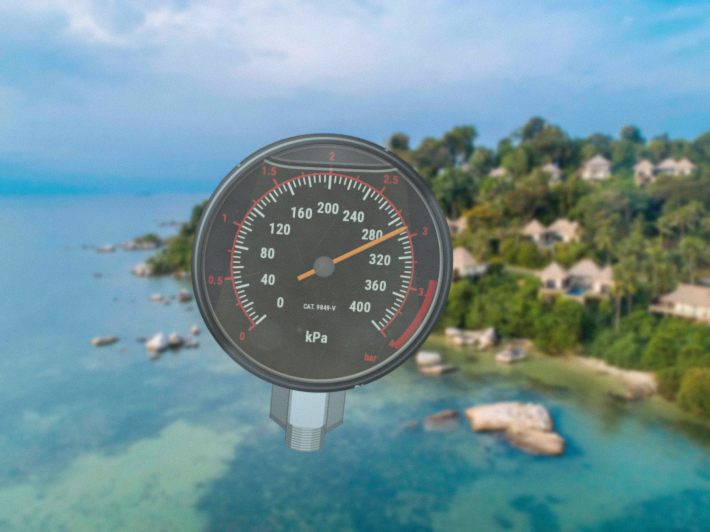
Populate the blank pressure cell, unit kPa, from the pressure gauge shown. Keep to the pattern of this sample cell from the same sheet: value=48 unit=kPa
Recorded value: value=290 unit=kPa
